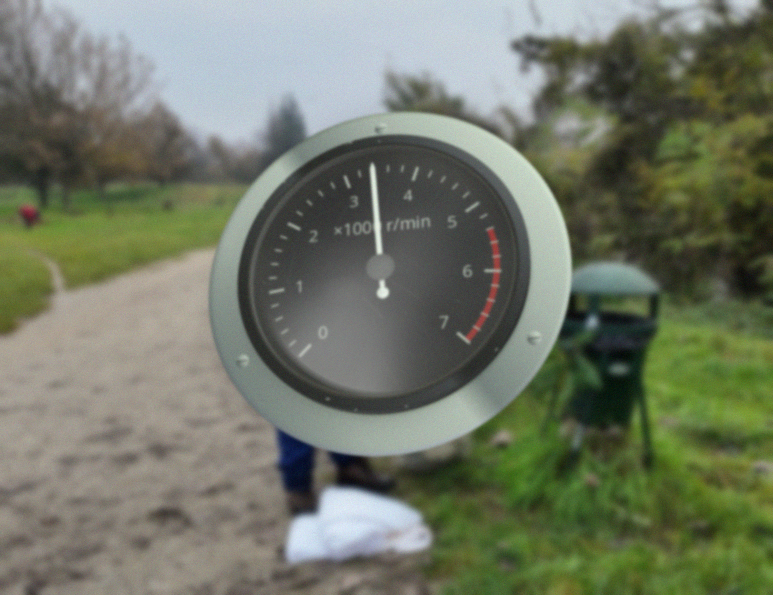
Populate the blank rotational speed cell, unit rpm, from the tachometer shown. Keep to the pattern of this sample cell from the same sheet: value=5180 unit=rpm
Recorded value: value=3400 unit=rpm
